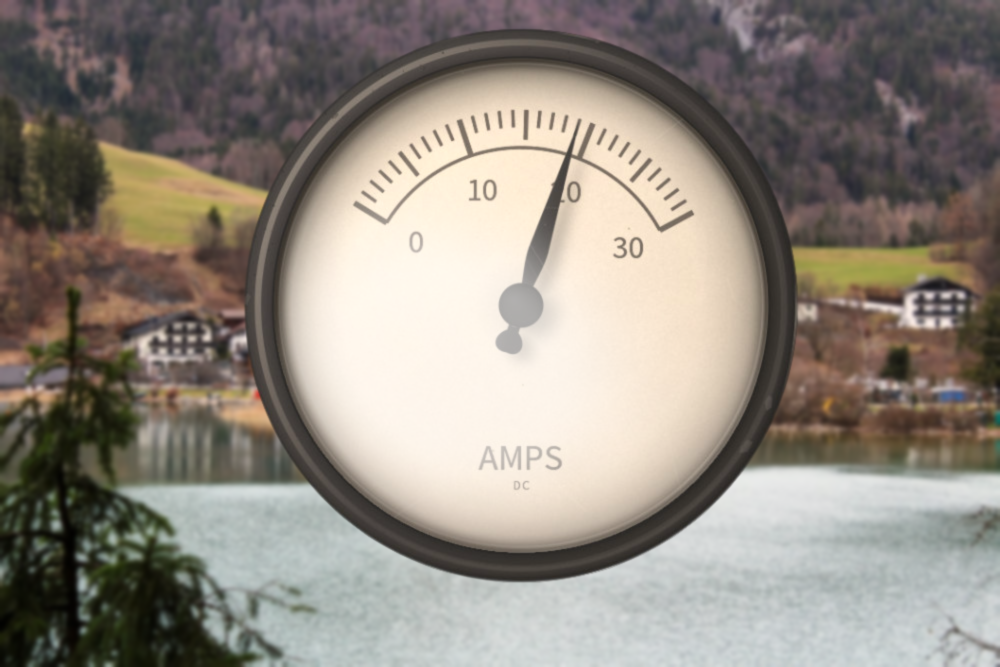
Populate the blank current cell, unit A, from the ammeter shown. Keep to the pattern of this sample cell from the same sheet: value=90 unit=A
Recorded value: value=19 unit=A
